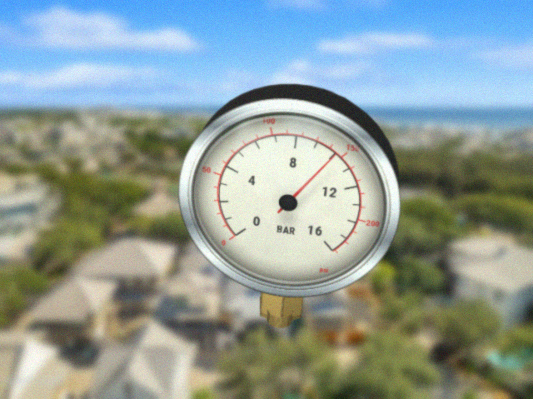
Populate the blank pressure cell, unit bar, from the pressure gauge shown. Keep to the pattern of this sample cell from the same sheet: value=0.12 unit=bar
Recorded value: value=10 unit=bar
